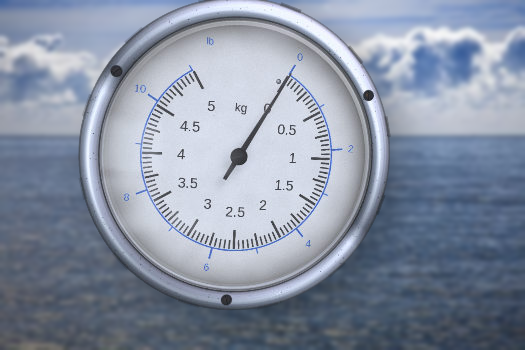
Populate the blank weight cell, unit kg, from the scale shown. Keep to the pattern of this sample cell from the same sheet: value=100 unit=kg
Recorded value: value=0 unit=kg
